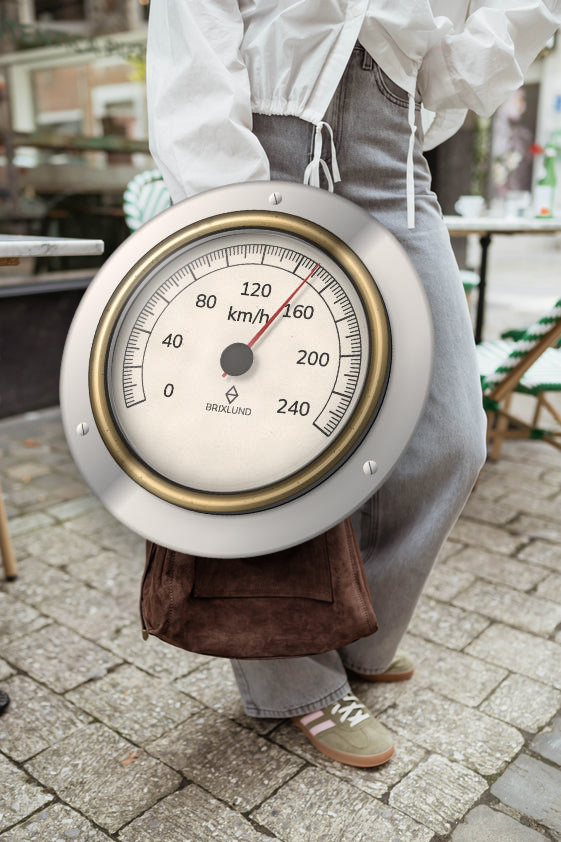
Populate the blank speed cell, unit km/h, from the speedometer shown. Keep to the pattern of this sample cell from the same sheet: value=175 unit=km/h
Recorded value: value=150 unit=km/h
